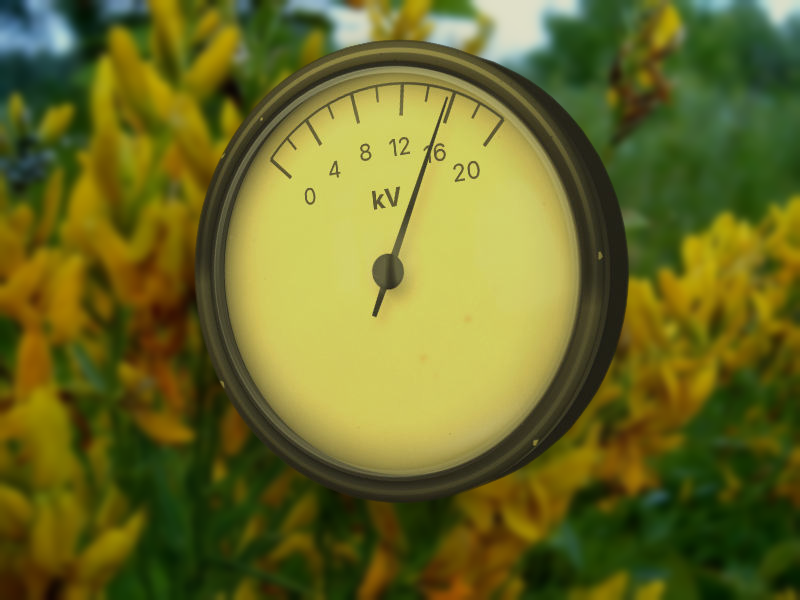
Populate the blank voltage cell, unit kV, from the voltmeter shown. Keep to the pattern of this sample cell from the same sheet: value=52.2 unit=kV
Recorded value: value=16 unit=kV
